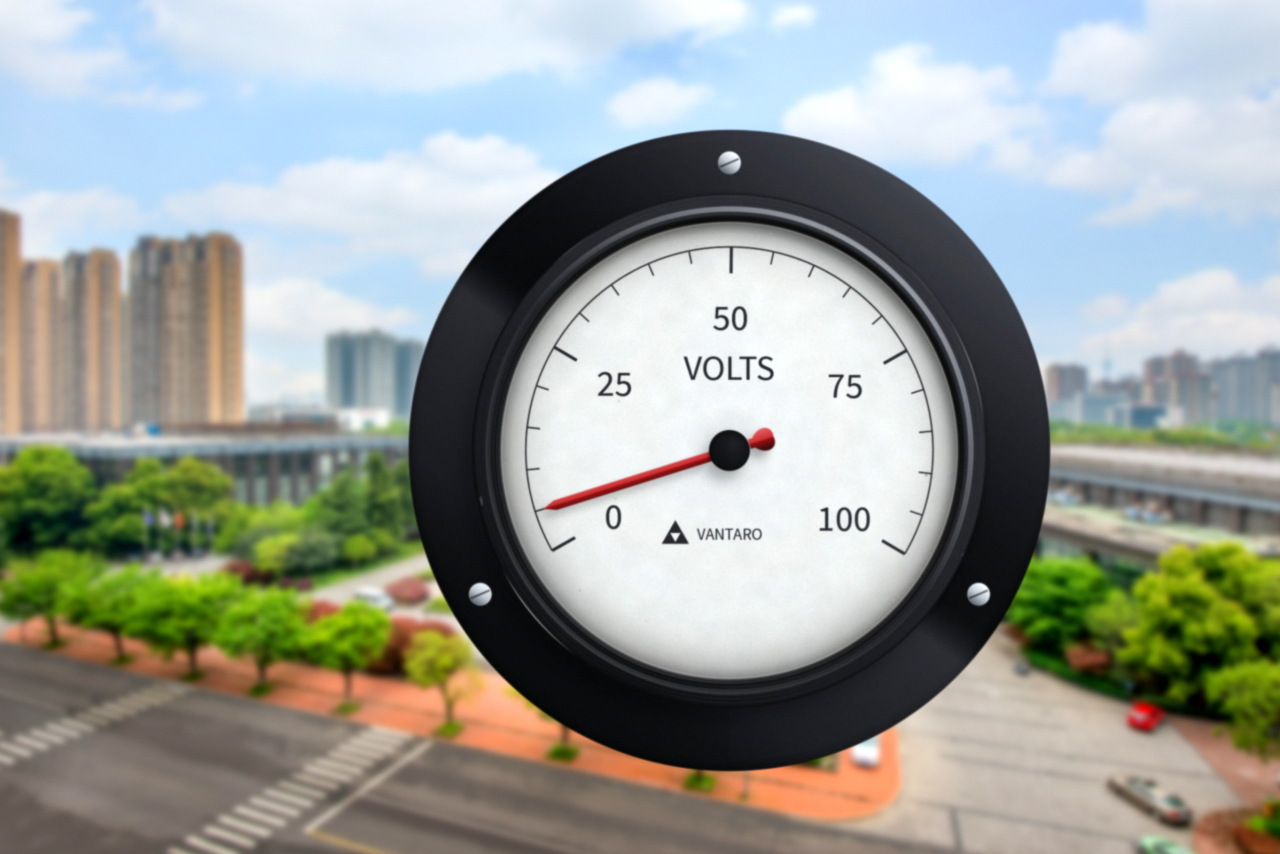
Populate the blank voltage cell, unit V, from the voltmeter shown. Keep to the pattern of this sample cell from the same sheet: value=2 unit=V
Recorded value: value=5 unit=V
